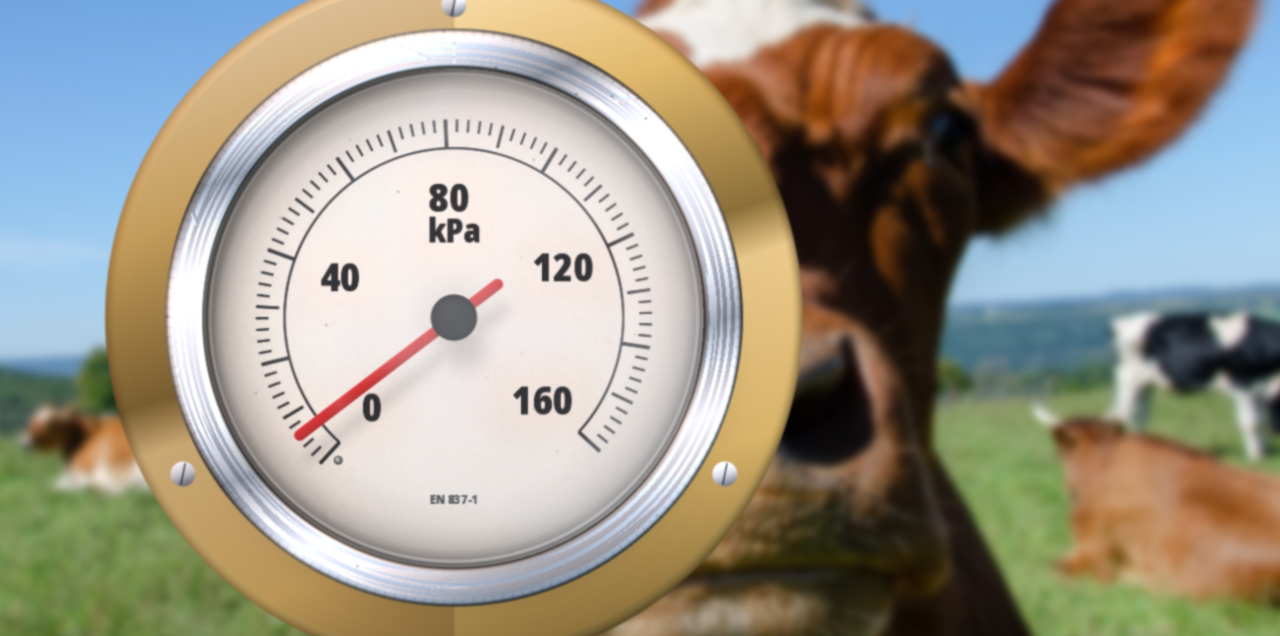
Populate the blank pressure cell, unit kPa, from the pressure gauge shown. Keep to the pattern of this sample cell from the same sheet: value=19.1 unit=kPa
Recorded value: value=6 unit=kPa
